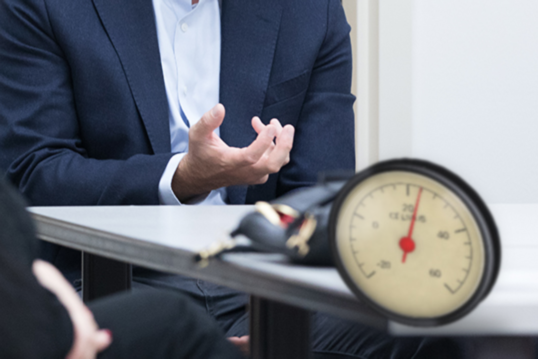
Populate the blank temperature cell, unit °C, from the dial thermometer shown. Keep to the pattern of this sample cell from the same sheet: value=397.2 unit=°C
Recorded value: value=24 unit=°C
